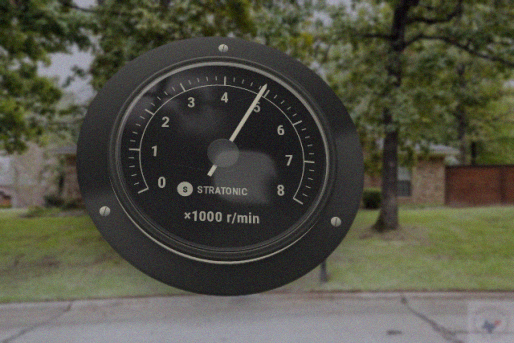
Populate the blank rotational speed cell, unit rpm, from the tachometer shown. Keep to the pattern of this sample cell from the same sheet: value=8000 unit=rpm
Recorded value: value=4900 unit=rpm
